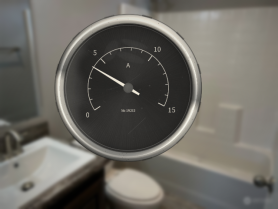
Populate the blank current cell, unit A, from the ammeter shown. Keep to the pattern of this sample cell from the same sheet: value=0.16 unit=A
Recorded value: value=4 unit=A
